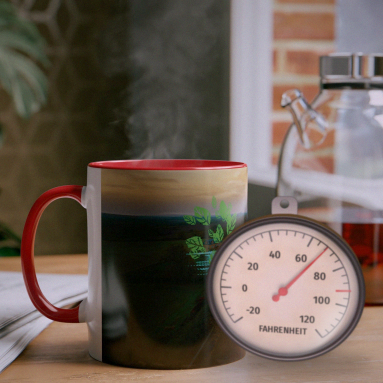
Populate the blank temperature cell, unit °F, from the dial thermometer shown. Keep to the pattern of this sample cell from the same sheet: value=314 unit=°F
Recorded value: value=68 unit=°F
